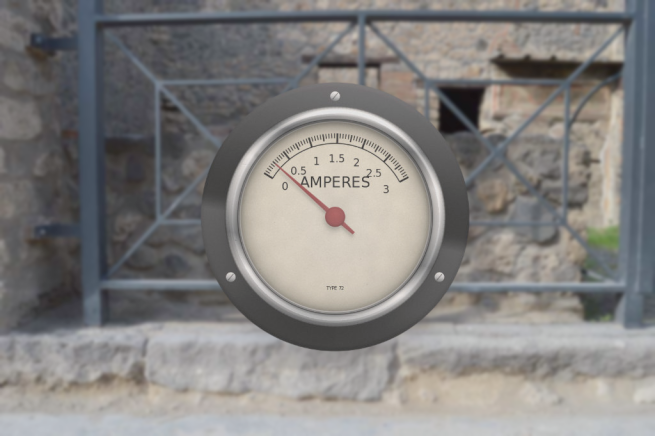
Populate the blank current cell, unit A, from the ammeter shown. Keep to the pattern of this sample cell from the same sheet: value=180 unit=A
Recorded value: value=0.25 unit=A
